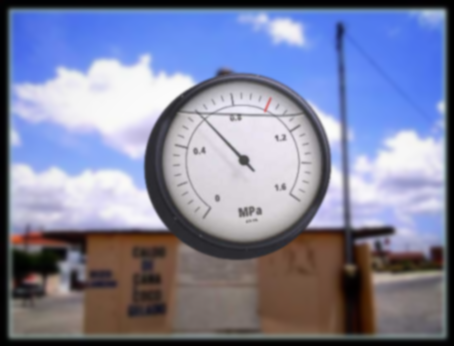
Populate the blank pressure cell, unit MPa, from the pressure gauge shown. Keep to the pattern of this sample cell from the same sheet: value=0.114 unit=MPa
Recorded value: value=0.6 unit=MPa
